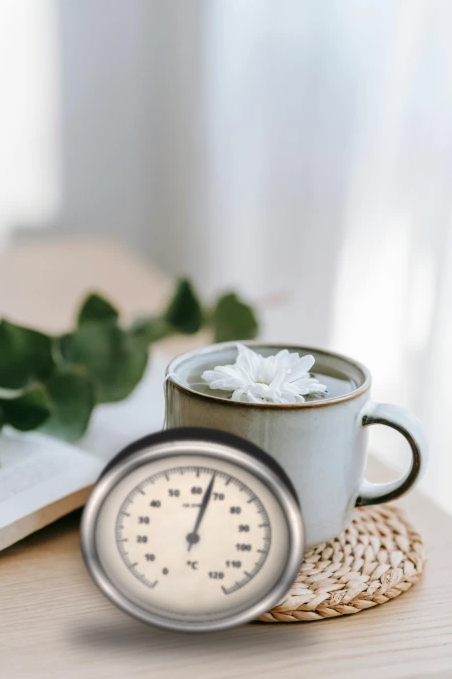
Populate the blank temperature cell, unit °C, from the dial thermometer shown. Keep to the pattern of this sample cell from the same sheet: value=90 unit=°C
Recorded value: value=65 unit=°C
